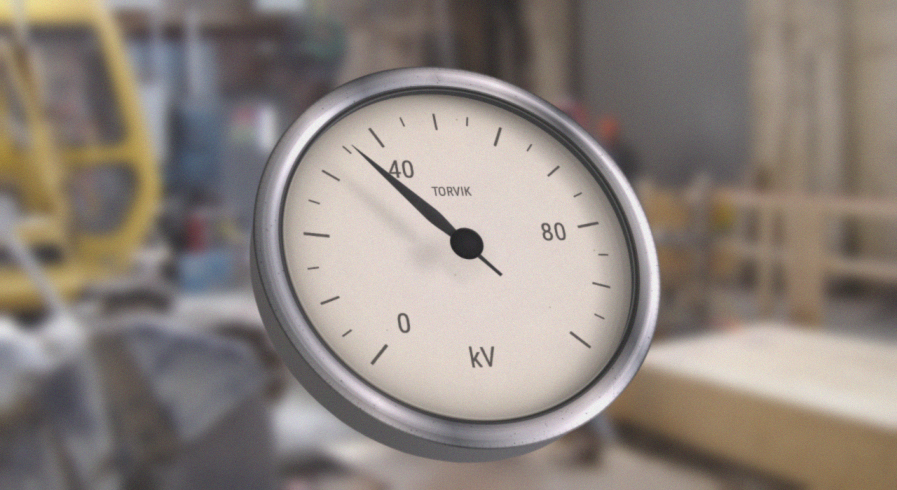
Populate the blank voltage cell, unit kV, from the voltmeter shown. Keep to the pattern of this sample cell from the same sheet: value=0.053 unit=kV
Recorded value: value=35 unit=kV
